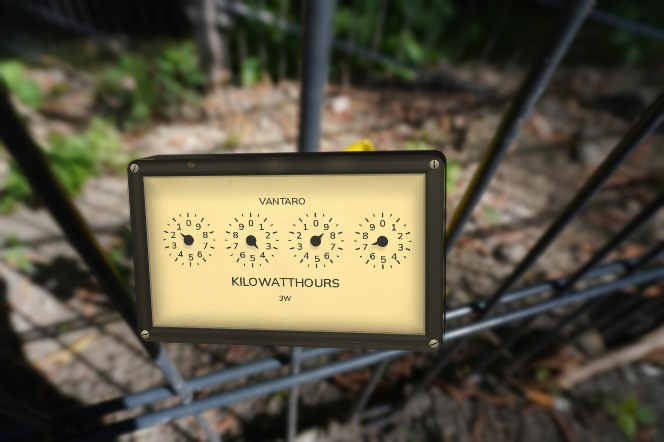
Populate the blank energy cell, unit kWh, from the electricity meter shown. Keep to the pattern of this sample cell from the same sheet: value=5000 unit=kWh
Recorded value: value=1387 unit=kWh
